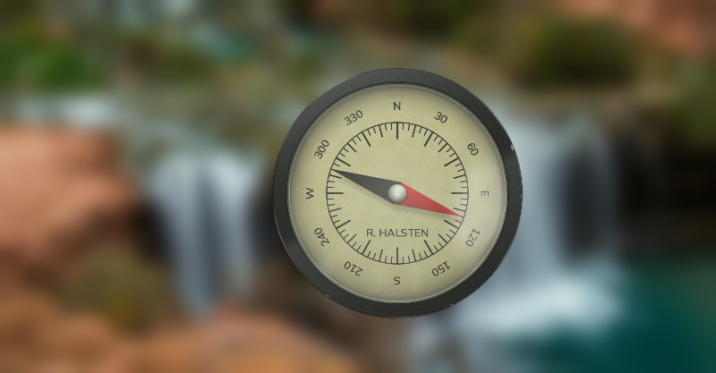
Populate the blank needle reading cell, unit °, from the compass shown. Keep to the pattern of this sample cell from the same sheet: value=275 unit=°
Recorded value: value=110 unit=°
